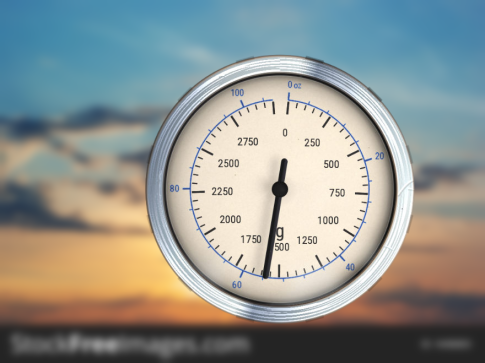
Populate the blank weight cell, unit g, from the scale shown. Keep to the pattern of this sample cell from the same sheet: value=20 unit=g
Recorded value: value=1575 unit=g
